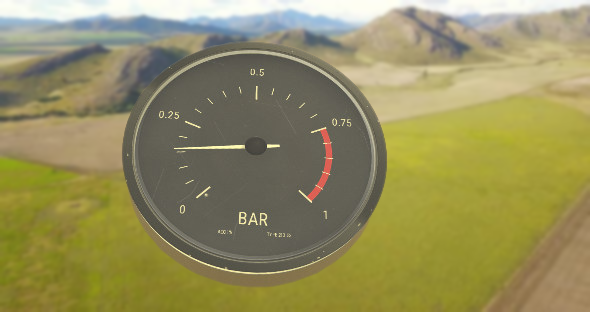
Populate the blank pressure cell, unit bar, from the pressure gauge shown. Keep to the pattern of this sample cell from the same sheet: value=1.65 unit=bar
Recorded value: value=0.15 unit=bar
